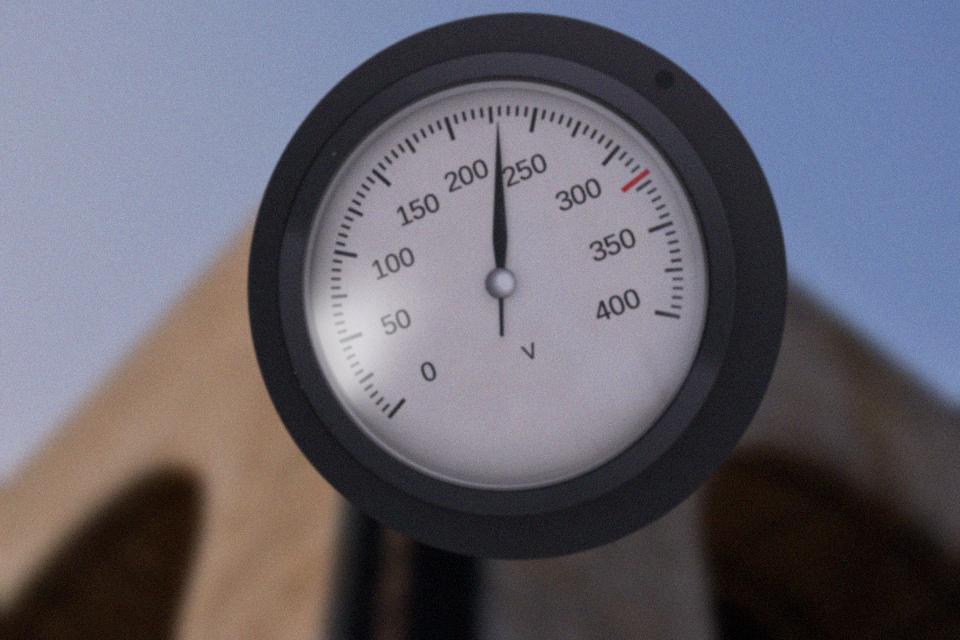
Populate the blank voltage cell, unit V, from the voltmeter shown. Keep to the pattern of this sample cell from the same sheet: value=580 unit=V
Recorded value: value=230 unit=V
